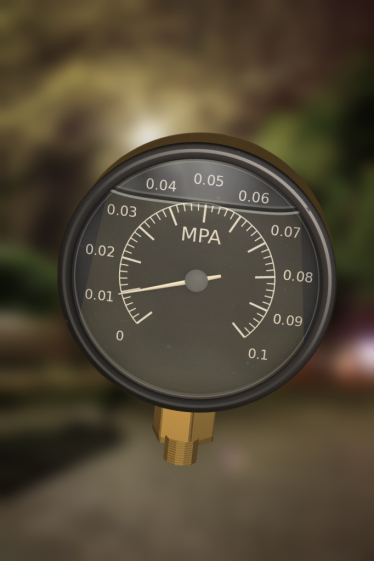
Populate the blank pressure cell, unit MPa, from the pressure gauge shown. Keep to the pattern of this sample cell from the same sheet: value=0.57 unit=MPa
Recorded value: value=0.01 unit=MPa
